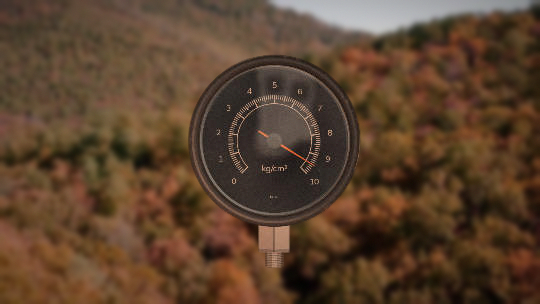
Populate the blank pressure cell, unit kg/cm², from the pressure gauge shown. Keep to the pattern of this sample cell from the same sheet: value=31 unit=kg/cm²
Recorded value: value=9.5 unit=kg/cm²
